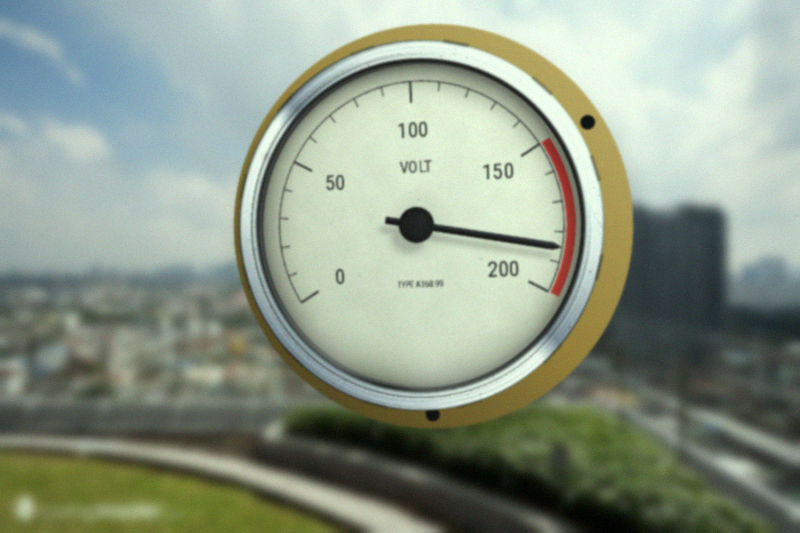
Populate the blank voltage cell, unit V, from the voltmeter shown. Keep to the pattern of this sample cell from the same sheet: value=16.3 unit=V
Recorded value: value=185 unit=V
